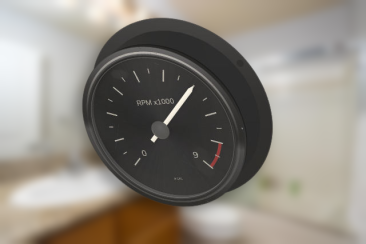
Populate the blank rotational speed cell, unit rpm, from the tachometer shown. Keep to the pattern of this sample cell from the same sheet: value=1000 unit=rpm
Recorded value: value=6000 unit=rpm
